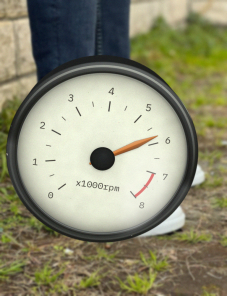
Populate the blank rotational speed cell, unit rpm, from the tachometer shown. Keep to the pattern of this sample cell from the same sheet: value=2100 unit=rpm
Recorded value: value=5750 unit=rpm
